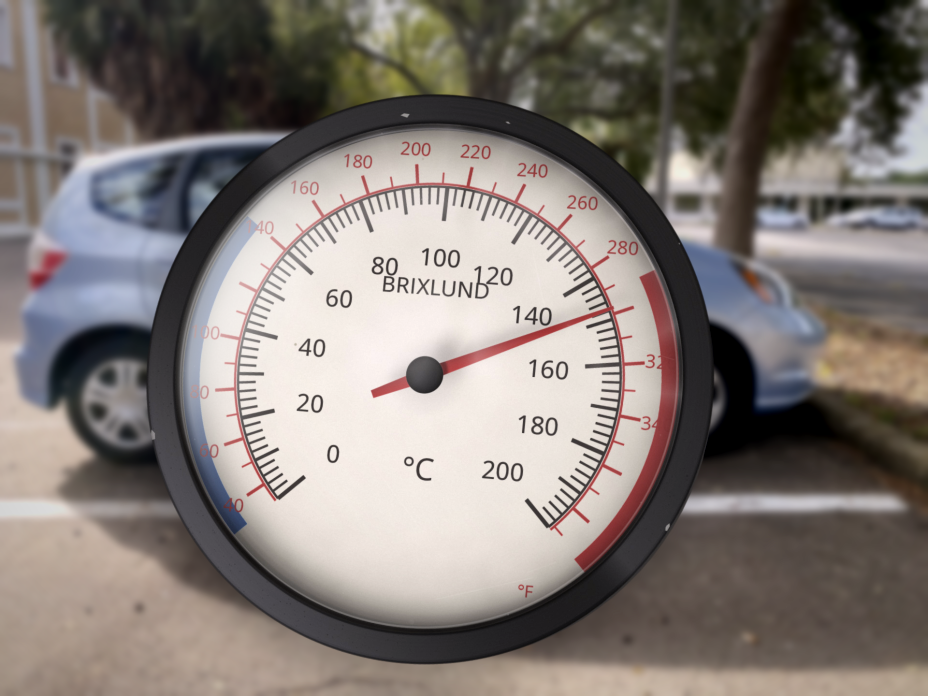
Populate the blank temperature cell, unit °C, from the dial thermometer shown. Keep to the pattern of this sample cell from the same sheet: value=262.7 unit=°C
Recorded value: value=148 unit=°C
